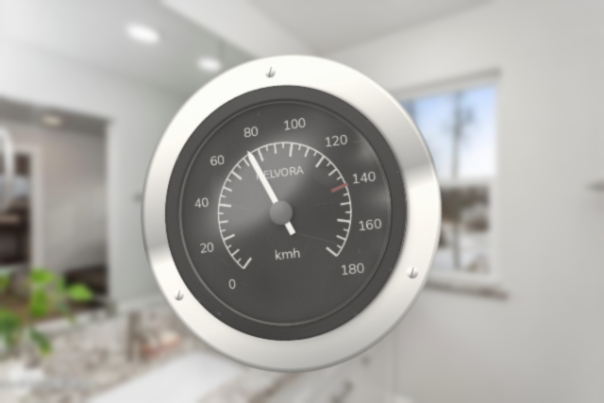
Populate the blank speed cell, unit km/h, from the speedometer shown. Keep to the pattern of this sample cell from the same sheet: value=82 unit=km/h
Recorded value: value=75 unit=km/h
